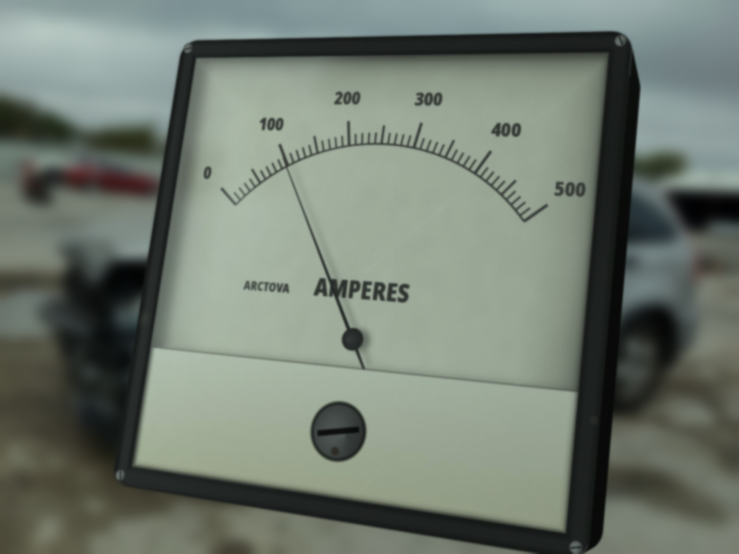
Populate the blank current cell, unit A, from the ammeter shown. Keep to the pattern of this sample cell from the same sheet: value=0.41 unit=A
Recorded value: value=100 unit=A
